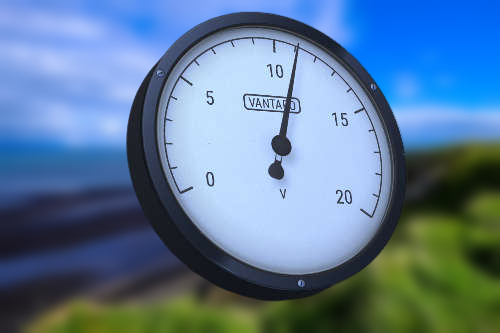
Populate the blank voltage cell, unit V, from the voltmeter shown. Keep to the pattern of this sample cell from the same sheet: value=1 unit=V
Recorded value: value=11 unit=V
